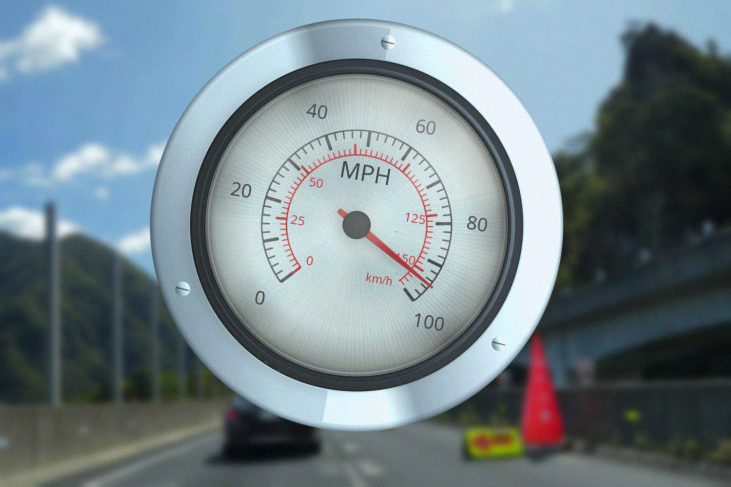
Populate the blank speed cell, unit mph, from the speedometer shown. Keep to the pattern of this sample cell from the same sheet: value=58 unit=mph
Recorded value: value=95 unit=mph
